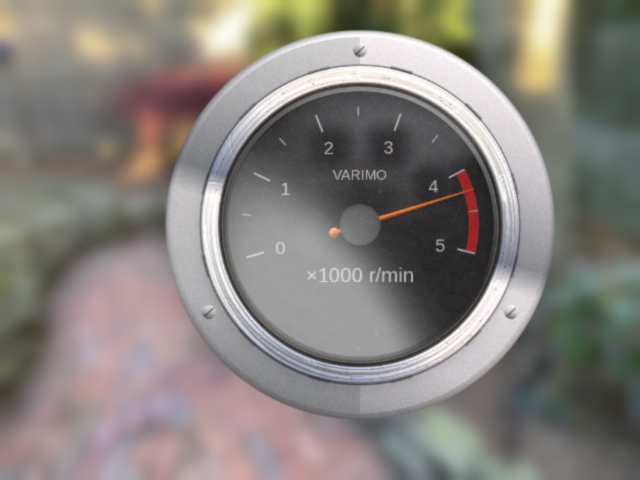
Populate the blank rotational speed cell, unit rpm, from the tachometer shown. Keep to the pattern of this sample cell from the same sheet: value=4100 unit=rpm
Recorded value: value=4250 unit=rpm
